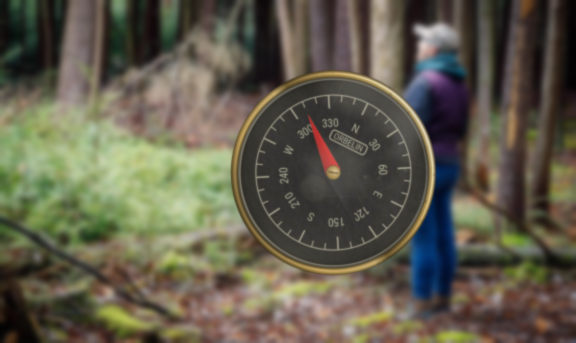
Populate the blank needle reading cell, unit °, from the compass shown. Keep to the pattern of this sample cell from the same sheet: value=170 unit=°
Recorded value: value=310 unit=°
